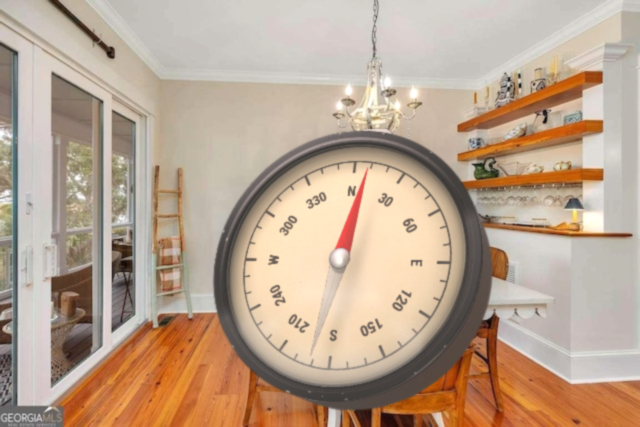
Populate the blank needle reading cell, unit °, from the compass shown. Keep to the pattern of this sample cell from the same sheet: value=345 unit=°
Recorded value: value=10 unit=°
